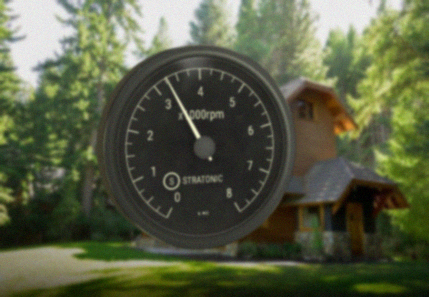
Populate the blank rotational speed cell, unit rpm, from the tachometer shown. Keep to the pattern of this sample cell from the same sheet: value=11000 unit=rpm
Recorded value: value=3250 unit=rpm
